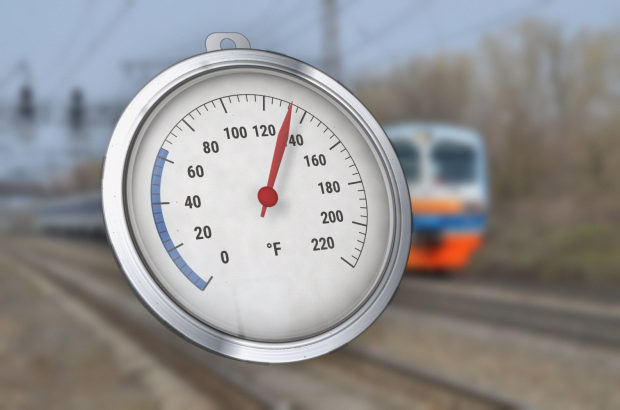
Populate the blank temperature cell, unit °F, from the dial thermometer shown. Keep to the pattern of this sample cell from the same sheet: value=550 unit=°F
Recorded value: value=132 unit=°F
